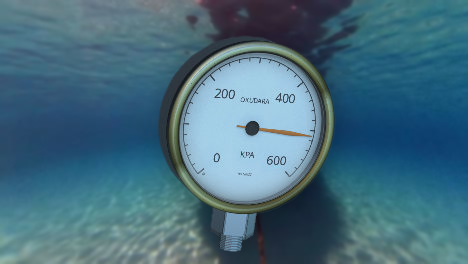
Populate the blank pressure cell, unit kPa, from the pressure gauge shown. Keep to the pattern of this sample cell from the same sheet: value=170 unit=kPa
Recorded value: value=510 unit=kPa
